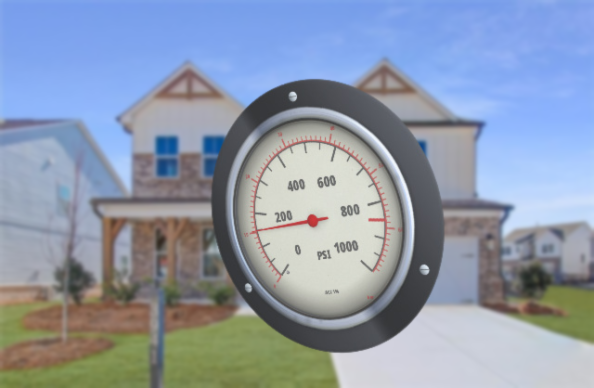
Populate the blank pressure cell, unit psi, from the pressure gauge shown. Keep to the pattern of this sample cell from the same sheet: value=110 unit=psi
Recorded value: value=150 unit=psi
